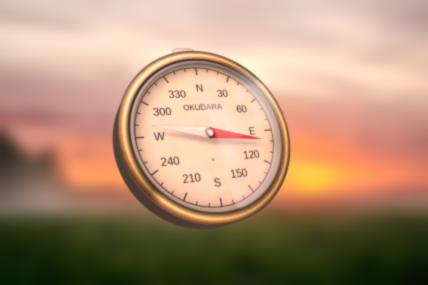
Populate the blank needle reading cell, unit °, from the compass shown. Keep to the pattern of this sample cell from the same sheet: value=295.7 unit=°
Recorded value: value=100 unit=°
